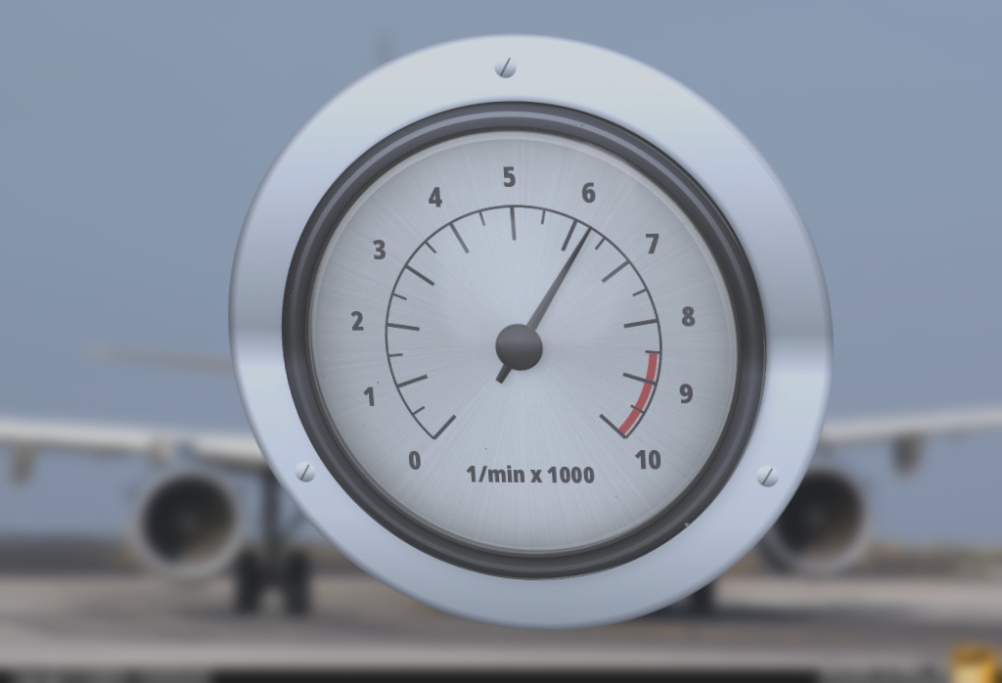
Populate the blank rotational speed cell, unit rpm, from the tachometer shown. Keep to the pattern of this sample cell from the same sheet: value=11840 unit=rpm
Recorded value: value=6250 unit=rpm
